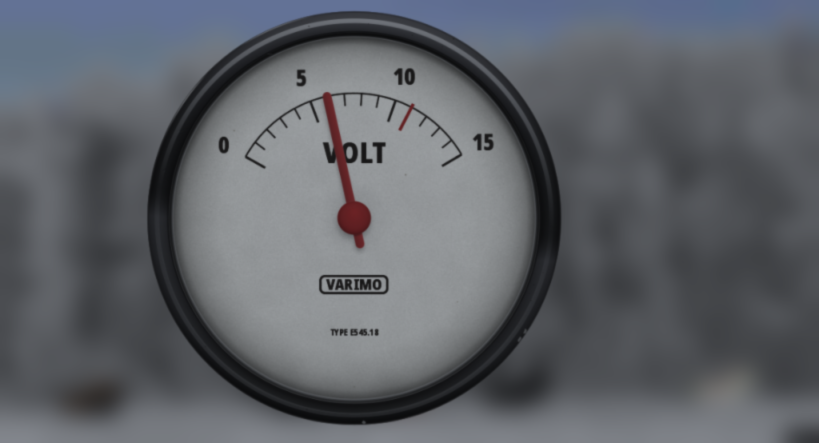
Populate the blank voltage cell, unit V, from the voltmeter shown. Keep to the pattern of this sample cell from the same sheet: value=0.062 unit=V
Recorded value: value=6 unit=V
